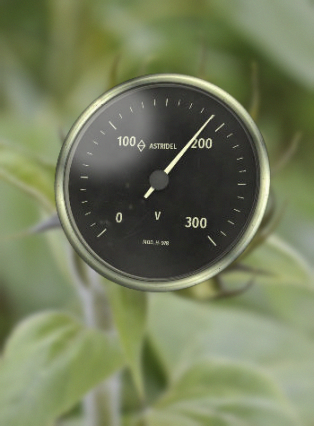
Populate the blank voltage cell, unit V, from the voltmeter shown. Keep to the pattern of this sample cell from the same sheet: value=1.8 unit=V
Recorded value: value=190 unit=V
